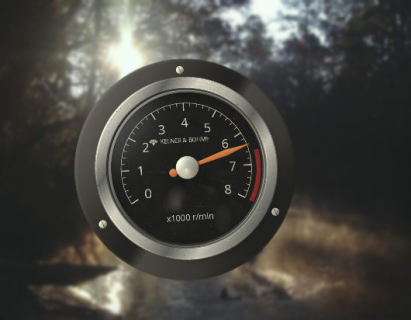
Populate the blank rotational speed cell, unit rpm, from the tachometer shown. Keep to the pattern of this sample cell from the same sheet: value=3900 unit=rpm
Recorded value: value=6400 unit=rpm
